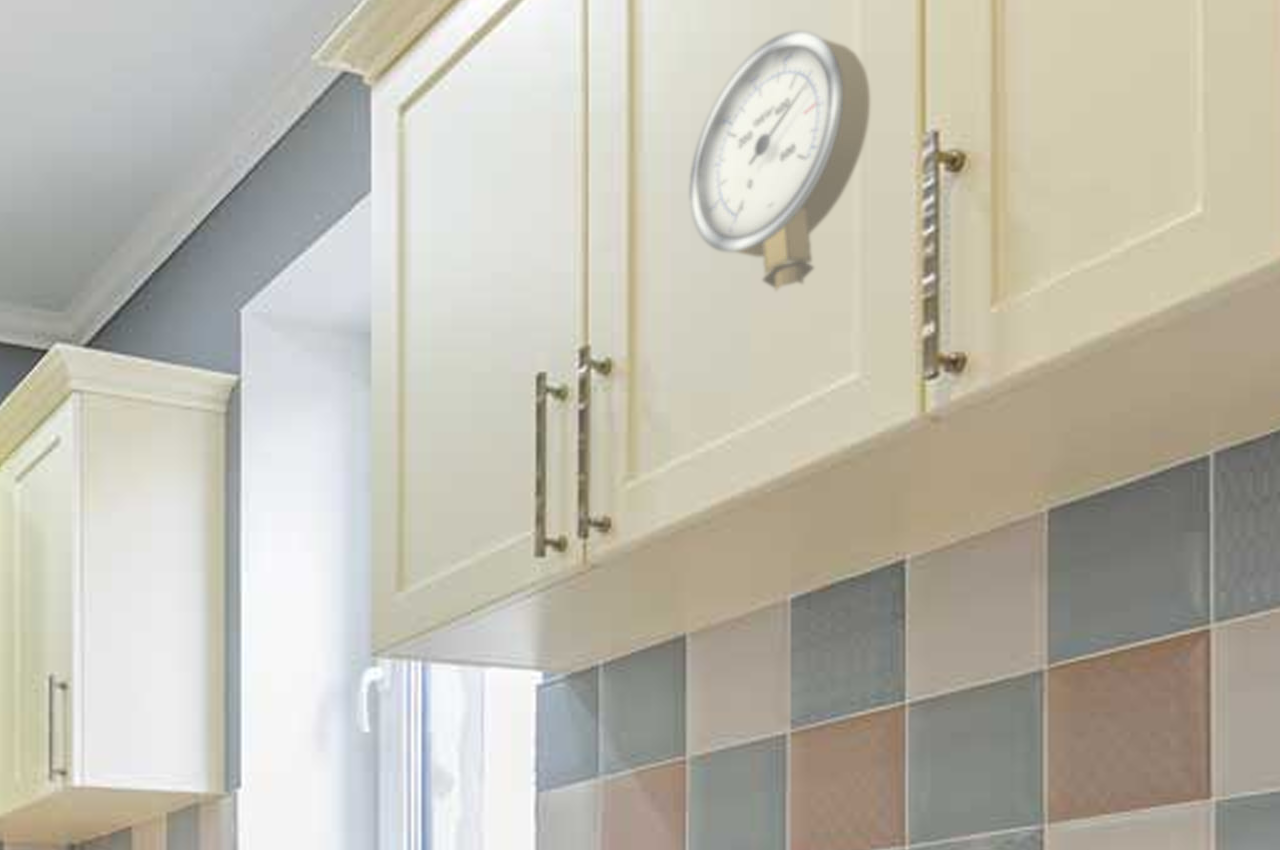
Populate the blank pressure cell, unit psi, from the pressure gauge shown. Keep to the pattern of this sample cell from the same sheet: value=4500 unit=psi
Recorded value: value=450 unit=psi
